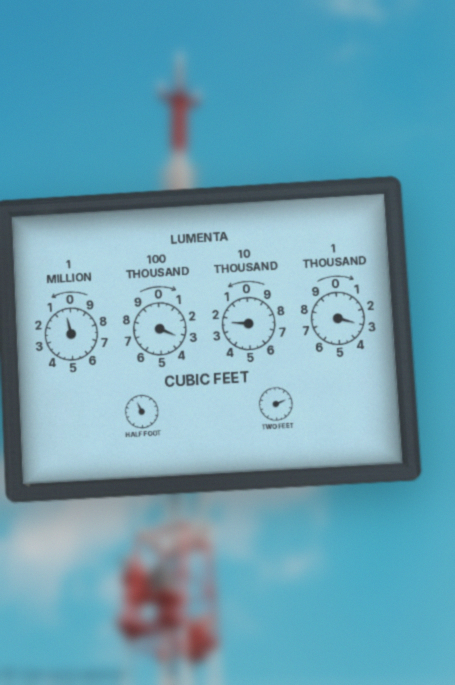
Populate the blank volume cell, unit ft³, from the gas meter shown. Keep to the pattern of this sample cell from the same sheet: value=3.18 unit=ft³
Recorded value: value=32300 unit=ft³
